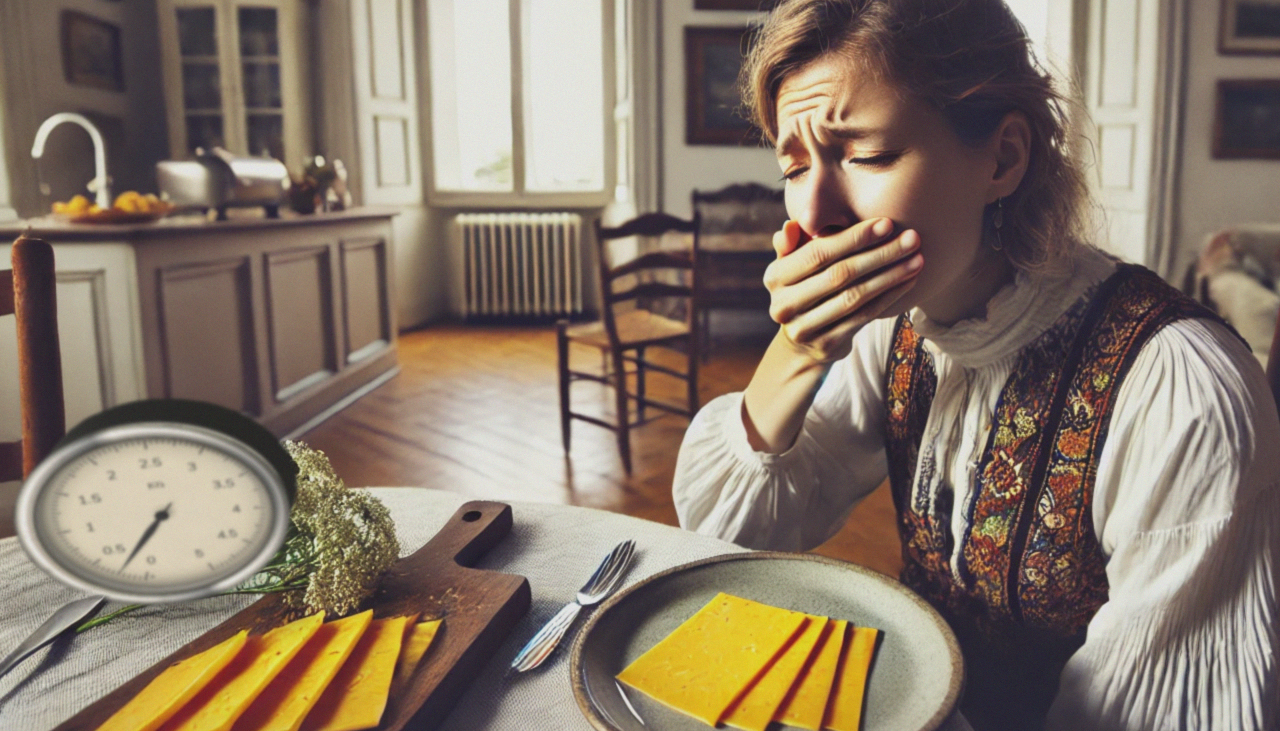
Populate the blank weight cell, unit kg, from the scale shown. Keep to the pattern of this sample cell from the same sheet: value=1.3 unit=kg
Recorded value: value=0.25 unit=kg
